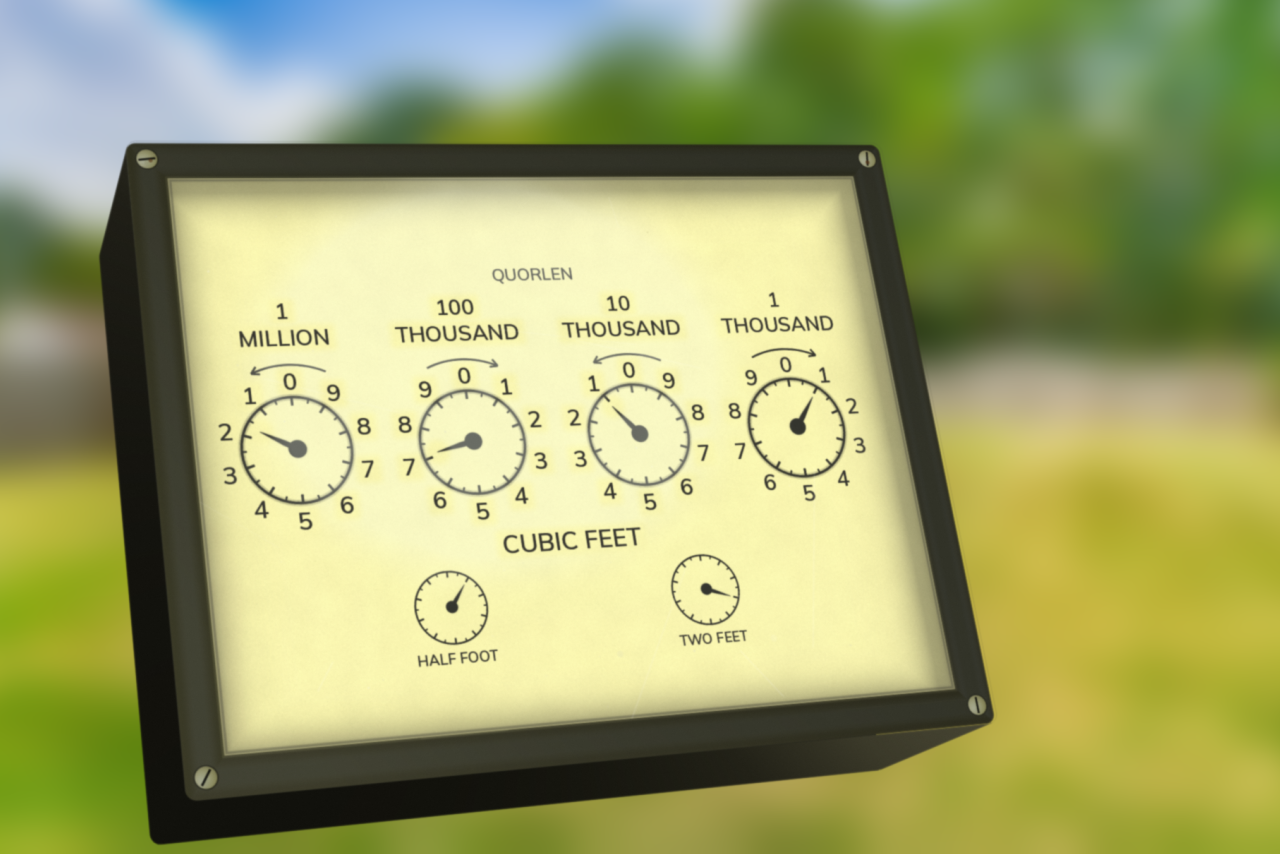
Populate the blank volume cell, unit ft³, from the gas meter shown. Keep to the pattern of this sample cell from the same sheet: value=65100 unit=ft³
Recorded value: value=171100 unit=ft³
